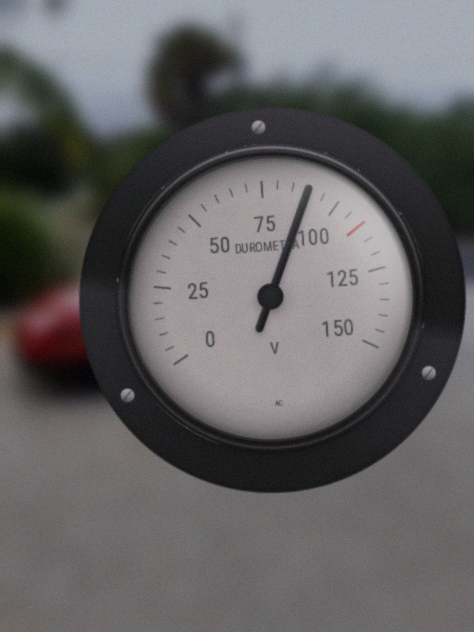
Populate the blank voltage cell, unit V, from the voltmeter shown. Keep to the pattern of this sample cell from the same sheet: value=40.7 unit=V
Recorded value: value=90 unit=V
